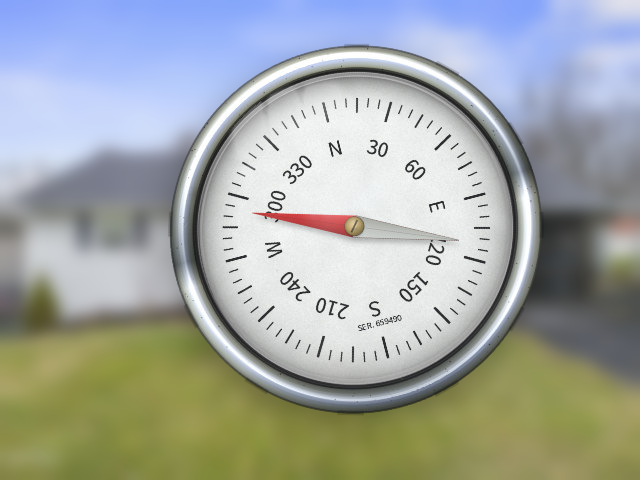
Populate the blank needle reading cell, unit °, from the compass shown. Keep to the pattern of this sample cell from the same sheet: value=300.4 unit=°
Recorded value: value=292.5 unit=°
